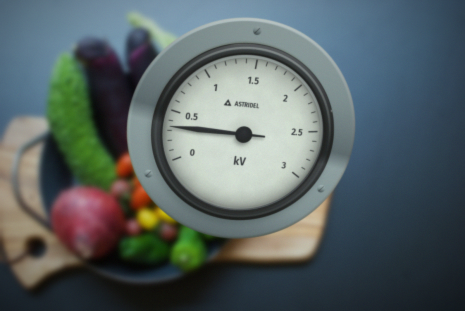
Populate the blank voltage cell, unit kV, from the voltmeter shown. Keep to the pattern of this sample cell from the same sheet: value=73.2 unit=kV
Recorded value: value=0.35 unit=kV
